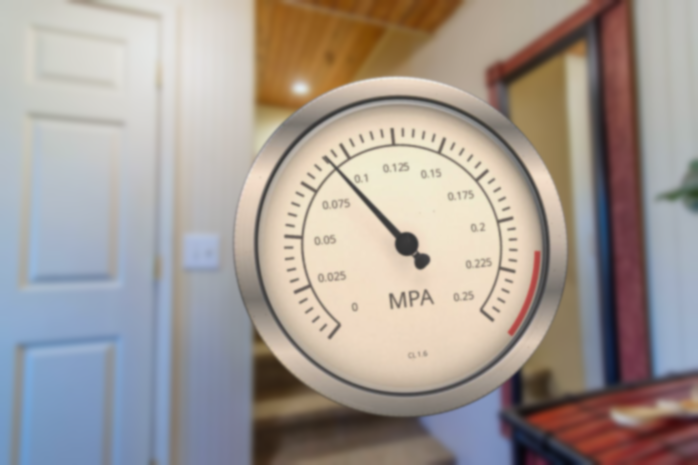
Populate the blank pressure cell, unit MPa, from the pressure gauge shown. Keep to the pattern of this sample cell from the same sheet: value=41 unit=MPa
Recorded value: value=0.09 unit=MPa
